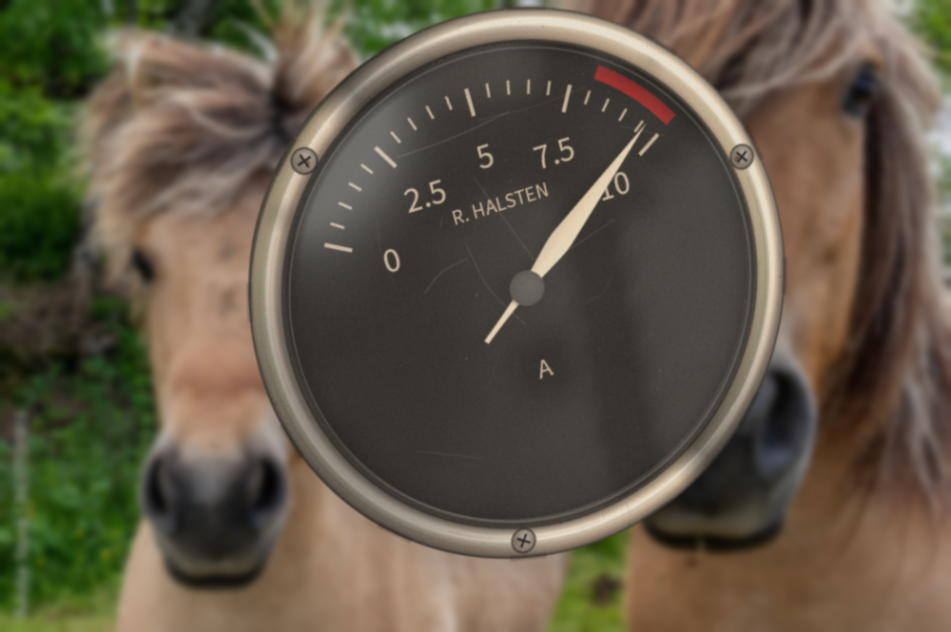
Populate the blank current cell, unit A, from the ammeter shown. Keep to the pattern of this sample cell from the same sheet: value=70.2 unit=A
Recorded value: value=9.5 unit=A
